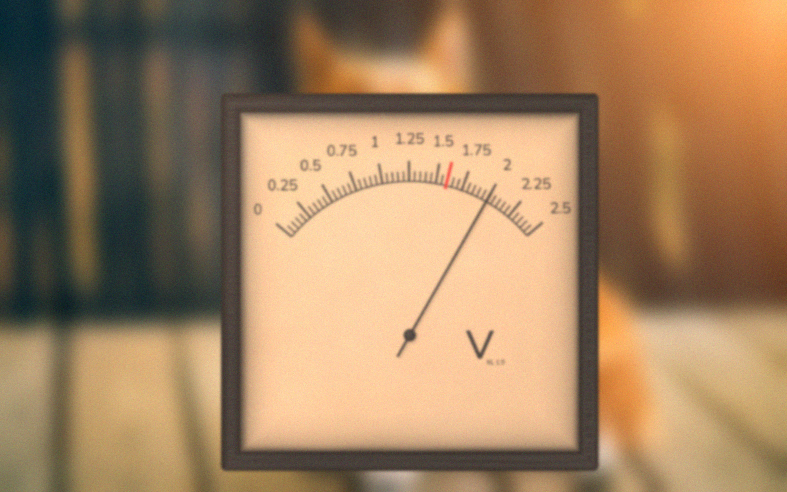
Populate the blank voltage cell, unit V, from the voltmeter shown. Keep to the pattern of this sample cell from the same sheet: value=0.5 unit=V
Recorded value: value=2 unit=V
